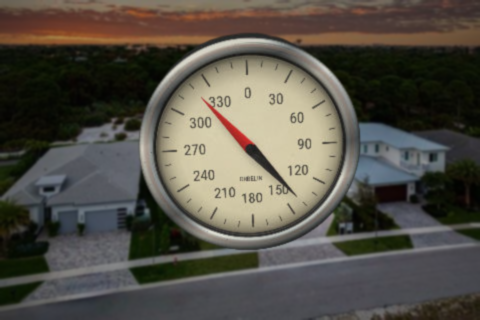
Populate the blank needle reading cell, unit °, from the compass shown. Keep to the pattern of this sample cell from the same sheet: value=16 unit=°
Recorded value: value=320 unit=°
